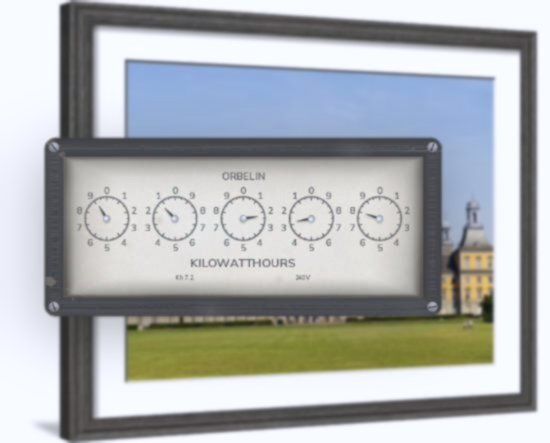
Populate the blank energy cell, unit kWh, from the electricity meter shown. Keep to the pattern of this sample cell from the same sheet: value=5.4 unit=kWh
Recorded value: value=91228 unit=kWh
